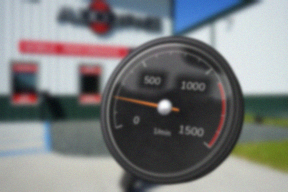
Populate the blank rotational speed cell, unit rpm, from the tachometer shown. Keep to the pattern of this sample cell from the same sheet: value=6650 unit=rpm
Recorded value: value=200 unit=rpm
